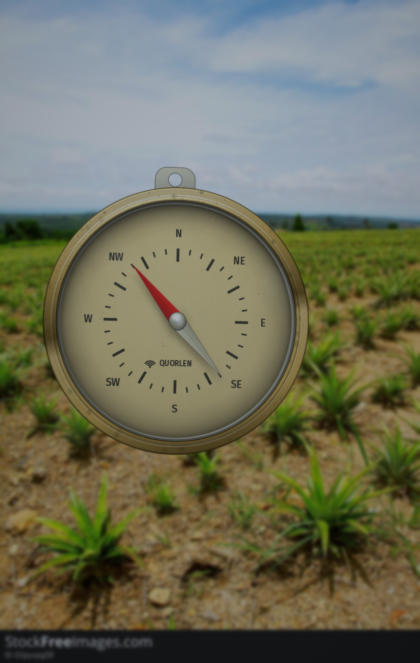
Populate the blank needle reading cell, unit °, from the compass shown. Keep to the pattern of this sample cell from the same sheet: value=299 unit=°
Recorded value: value=320 unit=°
